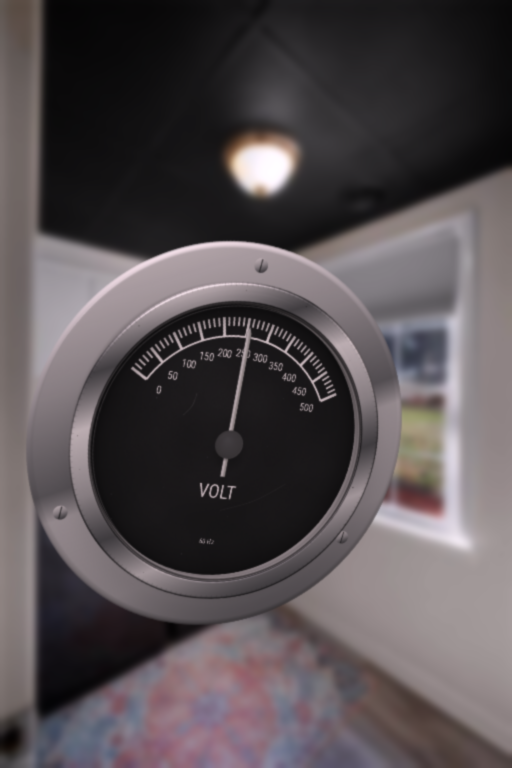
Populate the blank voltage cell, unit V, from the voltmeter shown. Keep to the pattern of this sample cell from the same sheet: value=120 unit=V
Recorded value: value=250 unit=V
